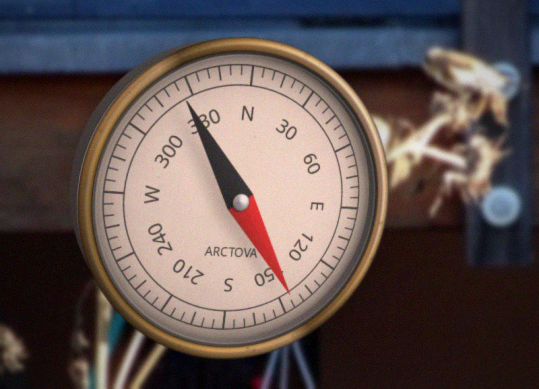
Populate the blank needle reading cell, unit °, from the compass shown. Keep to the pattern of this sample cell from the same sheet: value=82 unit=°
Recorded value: value=145 unit=°
